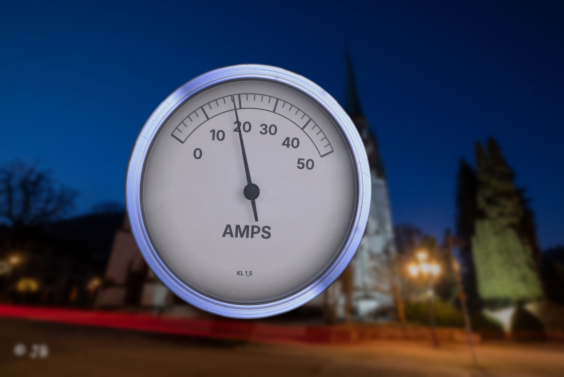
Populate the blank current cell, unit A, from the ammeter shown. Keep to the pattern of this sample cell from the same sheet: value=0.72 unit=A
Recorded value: value=18 unit=A
